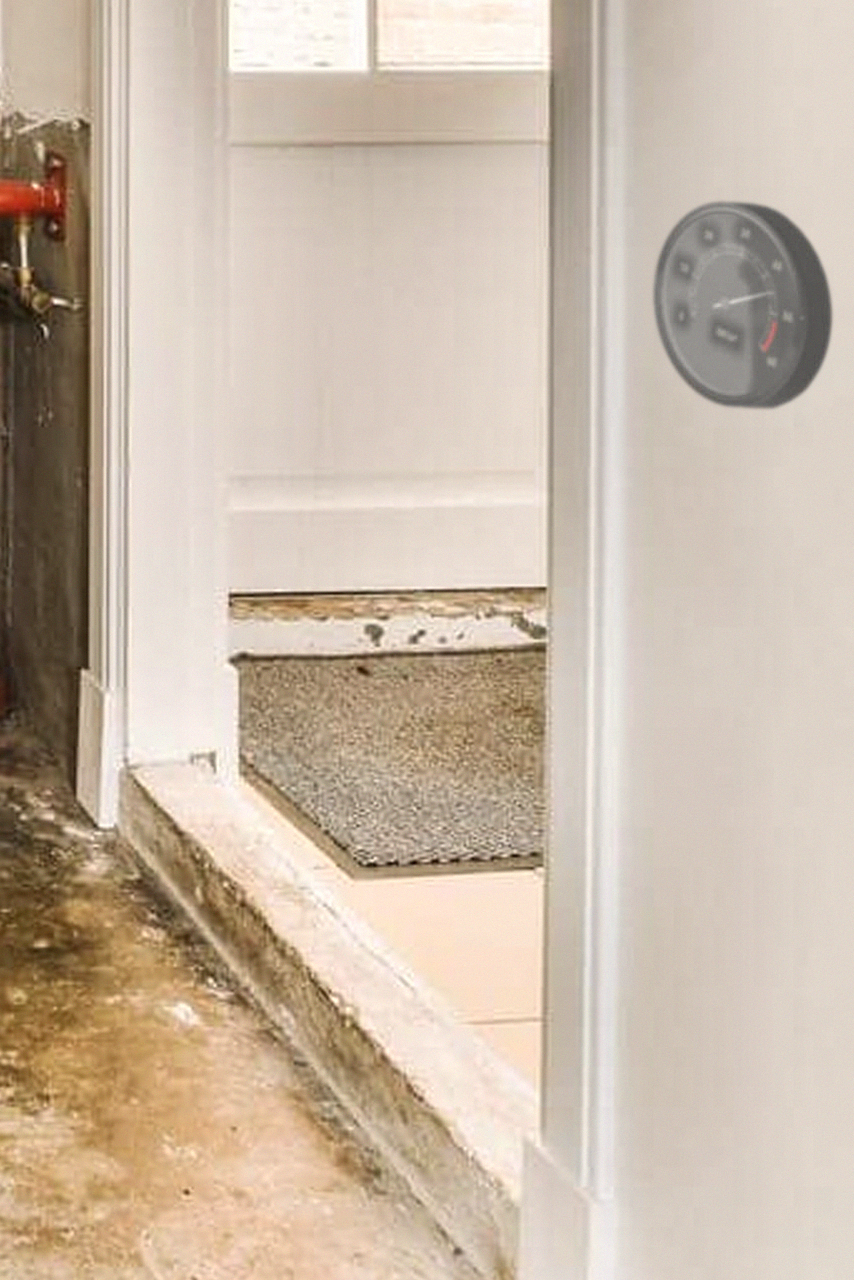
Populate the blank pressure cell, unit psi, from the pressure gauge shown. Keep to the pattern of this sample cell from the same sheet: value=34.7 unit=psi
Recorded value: value=45 unit=psi
